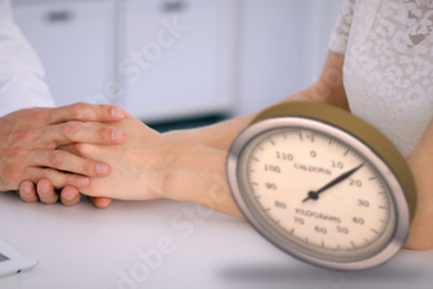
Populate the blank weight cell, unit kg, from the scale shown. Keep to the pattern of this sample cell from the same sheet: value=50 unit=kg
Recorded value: value=15 unit=kg
